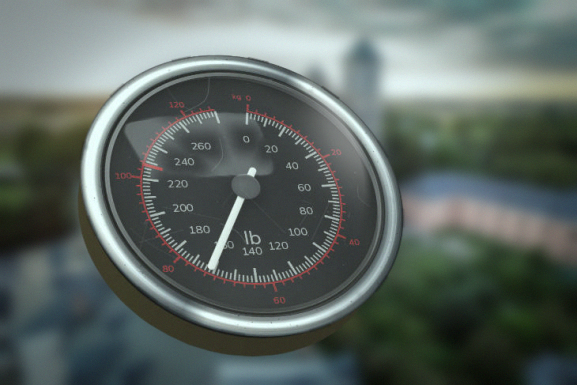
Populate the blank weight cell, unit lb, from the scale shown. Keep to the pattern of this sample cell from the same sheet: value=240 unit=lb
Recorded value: value=162 unit=lb
